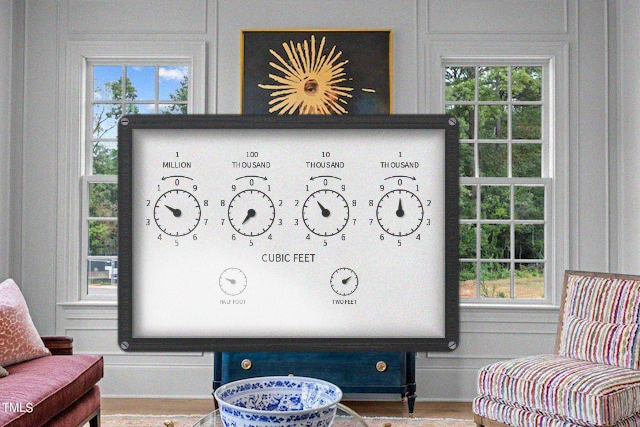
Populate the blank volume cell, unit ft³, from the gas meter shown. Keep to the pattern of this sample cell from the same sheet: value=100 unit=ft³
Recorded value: value=161000 unit=ft³
